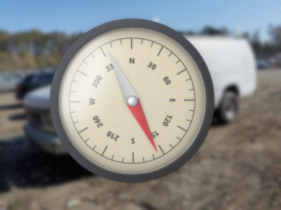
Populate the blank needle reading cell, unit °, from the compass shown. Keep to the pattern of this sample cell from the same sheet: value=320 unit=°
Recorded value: value=155 unit=°
